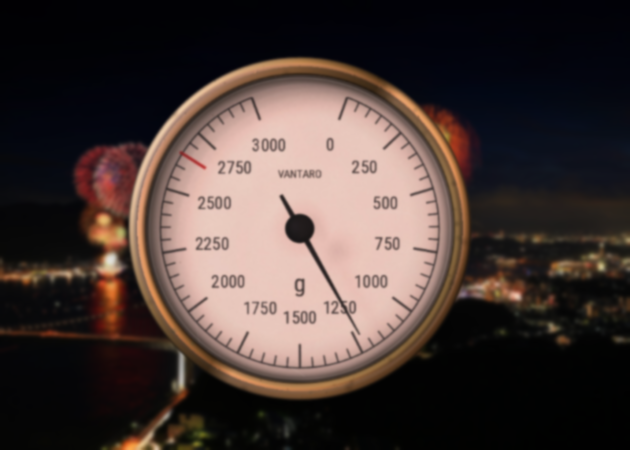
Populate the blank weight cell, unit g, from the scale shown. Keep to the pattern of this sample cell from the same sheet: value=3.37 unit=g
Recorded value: value=1225 unit=g
